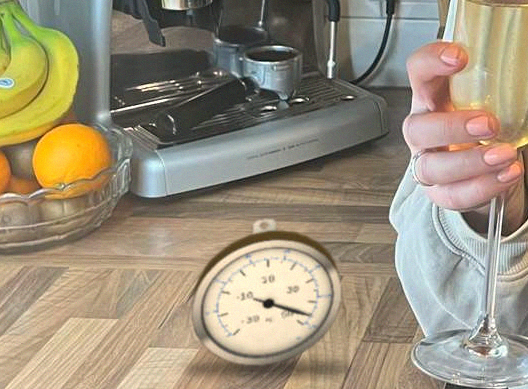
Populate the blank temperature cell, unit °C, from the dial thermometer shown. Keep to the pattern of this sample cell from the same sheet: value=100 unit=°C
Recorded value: value=45 unit=°C
